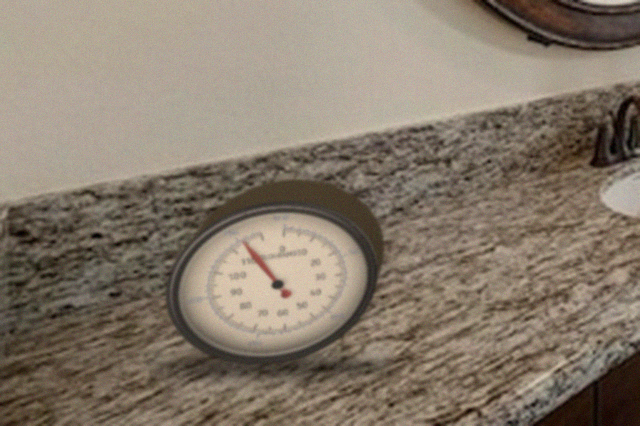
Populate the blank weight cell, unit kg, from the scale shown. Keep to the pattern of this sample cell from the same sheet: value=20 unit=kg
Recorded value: value=115 unit=kg
